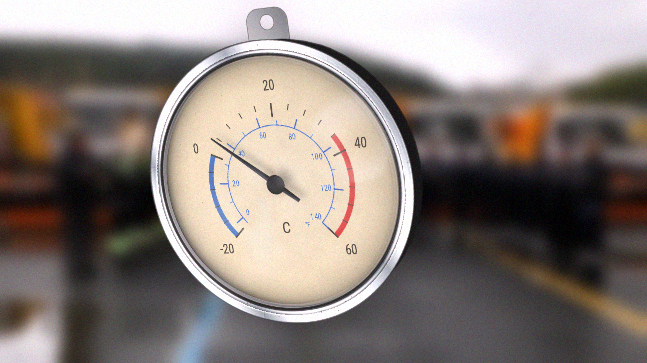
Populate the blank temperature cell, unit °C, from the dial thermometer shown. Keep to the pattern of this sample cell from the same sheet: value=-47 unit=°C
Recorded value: value=4 unit=°C
